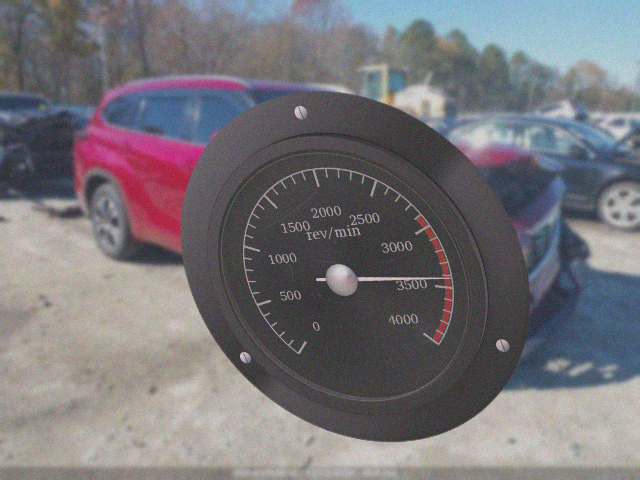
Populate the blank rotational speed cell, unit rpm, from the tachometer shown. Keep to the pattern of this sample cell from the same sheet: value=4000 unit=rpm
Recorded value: value=3400 unit=rpm
